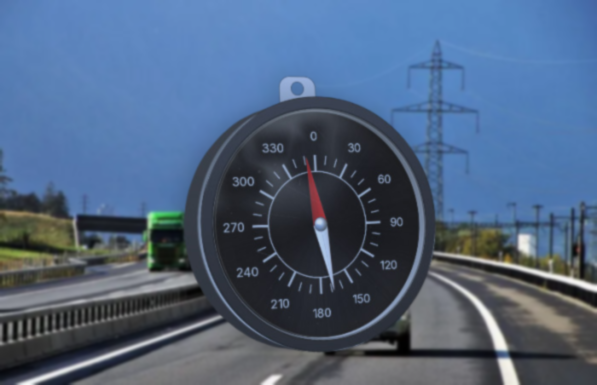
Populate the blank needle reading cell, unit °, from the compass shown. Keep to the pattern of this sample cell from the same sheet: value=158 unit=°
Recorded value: value=350 unit=°
